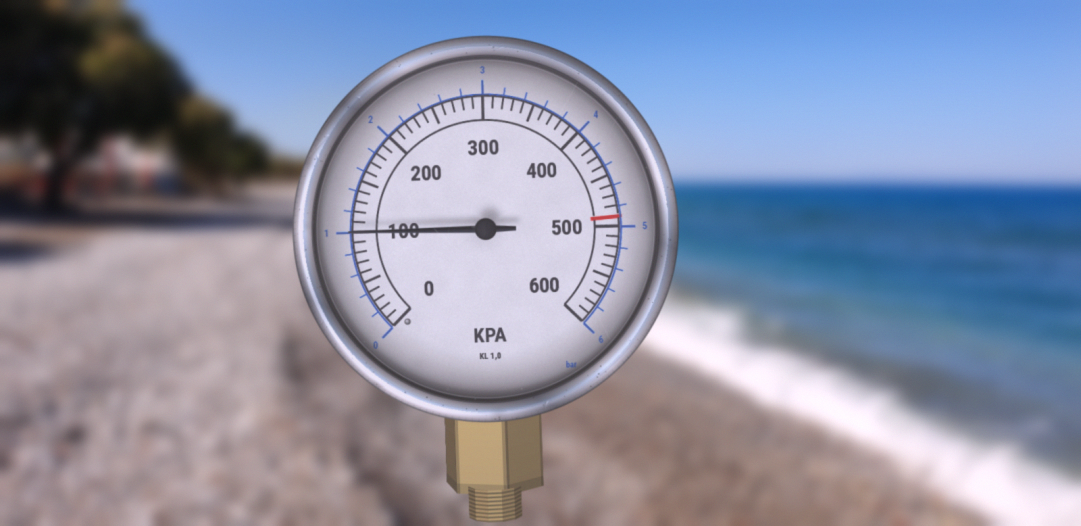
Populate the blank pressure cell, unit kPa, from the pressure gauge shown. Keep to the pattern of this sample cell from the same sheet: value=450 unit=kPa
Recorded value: value=100 unit=kPa
